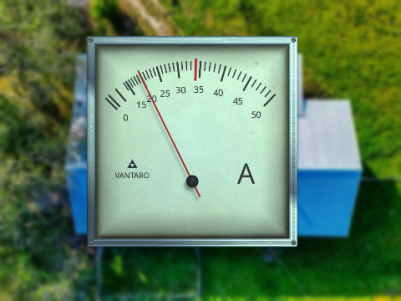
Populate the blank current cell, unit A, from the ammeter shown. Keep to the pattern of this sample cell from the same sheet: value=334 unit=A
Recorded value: value=20 unit=A
